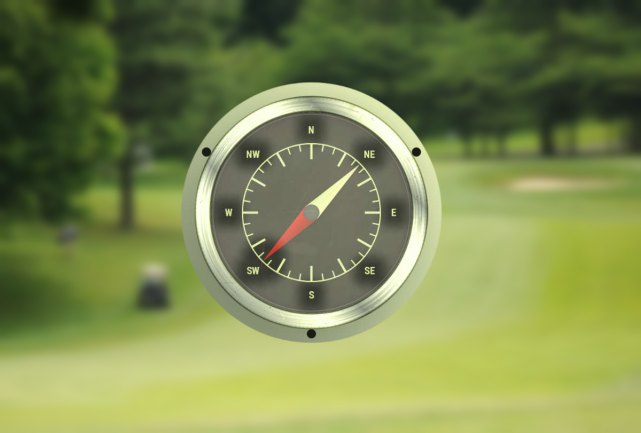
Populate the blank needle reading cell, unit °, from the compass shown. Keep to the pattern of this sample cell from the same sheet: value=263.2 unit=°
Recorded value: value=225 unit=°
